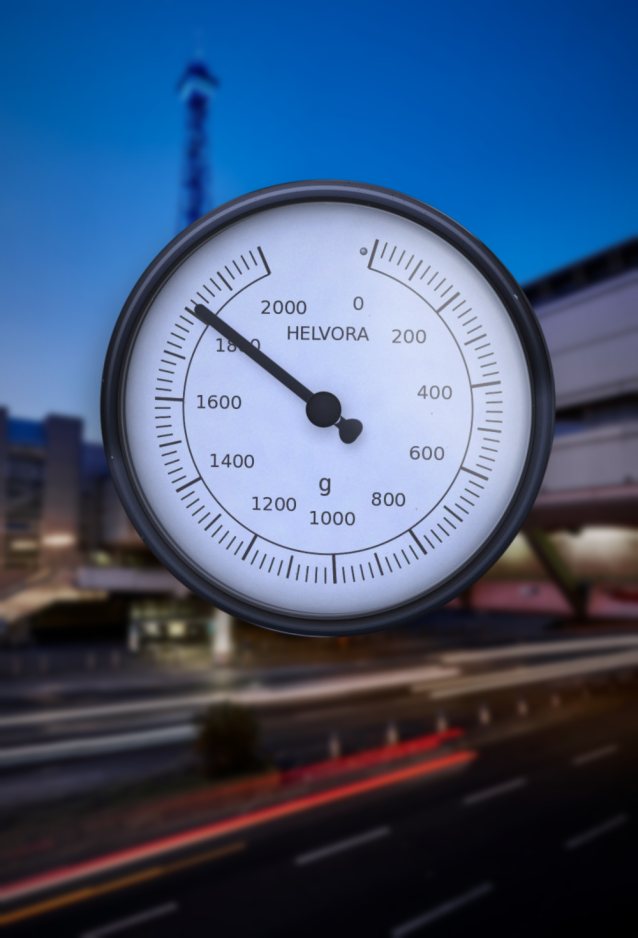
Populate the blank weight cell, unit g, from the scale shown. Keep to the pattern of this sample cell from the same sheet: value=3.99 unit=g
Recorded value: value=1820 unit=g
